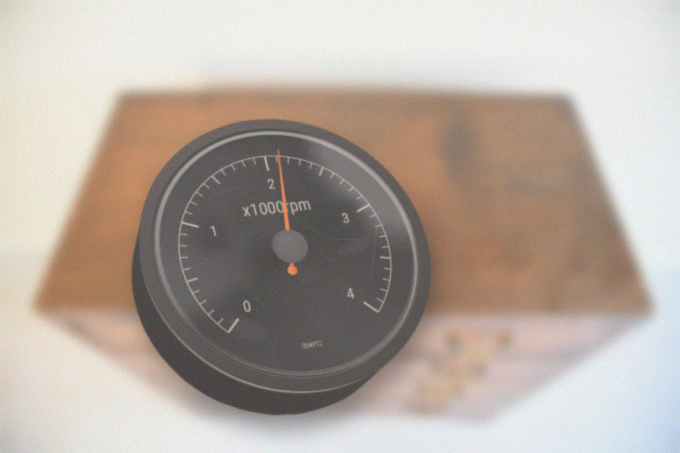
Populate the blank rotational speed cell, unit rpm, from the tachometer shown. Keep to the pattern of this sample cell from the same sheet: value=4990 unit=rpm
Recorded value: value=2100 unit=rpm
